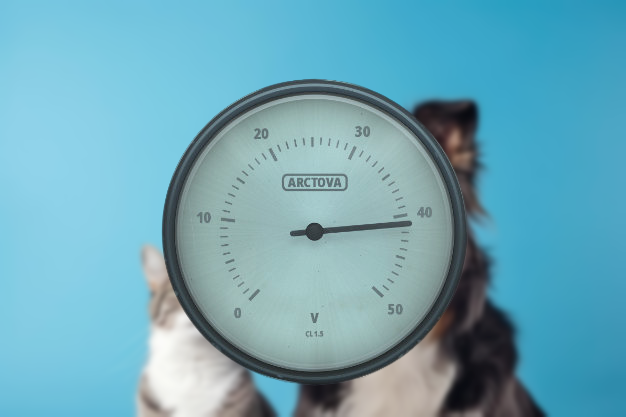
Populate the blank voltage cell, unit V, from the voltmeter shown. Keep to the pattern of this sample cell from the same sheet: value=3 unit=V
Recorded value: value=41 unit=V
